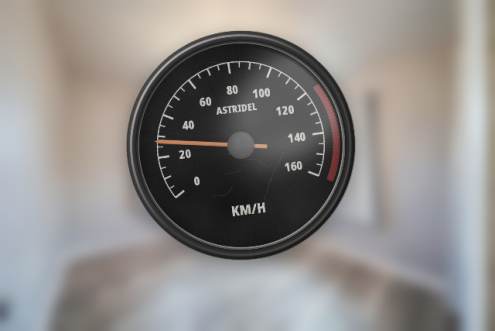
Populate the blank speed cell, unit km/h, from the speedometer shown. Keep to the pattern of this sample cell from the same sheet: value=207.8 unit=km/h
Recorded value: value=27.5 unit=km/h
